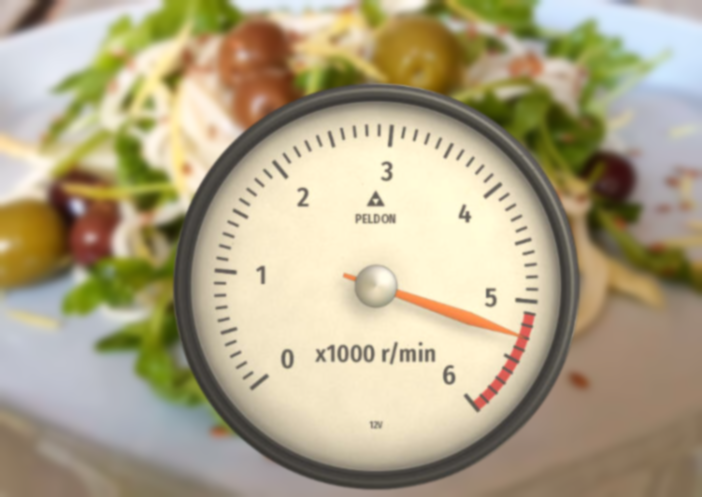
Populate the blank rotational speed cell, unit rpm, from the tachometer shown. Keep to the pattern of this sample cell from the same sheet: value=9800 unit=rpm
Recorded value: value=5300 unit=rpm
